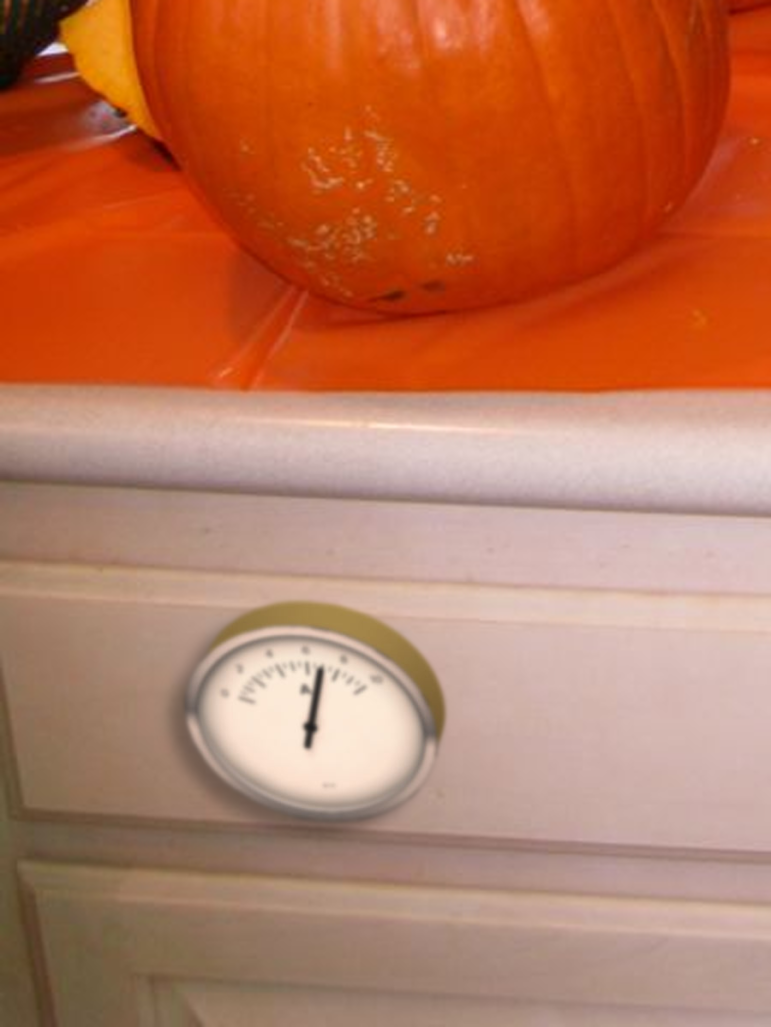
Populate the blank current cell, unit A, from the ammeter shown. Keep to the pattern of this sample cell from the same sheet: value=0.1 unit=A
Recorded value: value=7 unit=A
